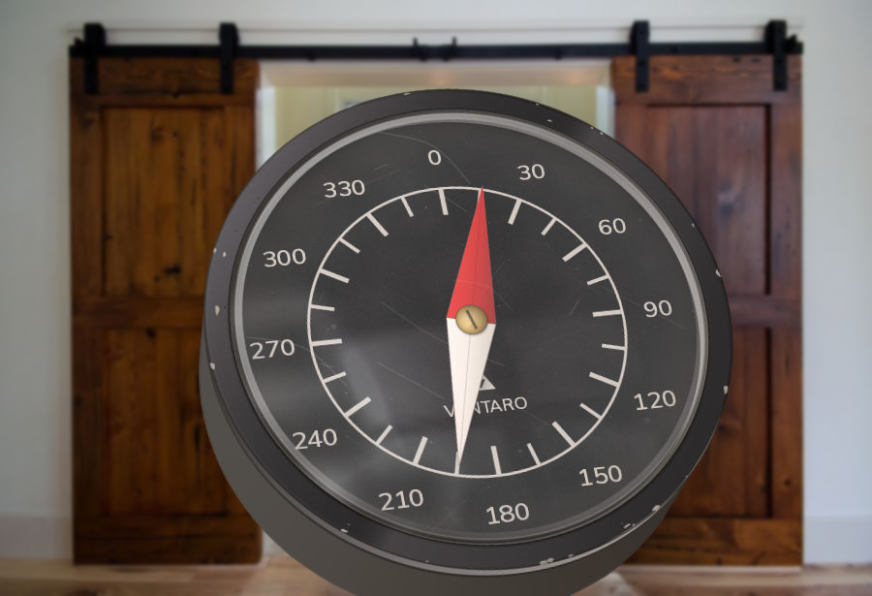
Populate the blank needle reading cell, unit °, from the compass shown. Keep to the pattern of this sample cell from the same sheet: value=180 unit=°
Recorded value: value=15 unit=°
